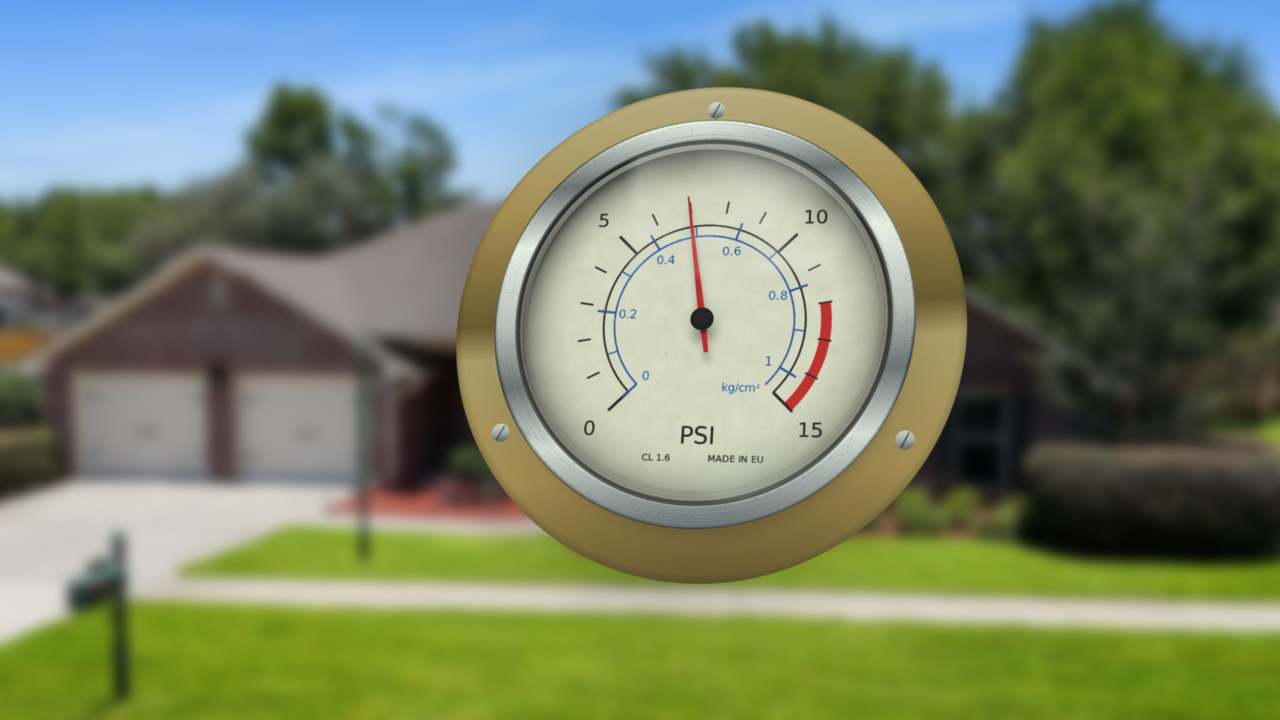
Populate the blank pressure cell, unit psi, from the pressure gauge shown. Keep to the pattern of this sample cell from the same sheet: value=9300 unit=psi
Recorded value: value=7 unit=psi
